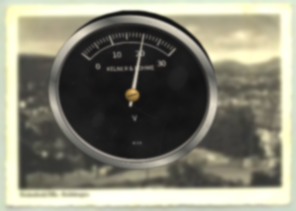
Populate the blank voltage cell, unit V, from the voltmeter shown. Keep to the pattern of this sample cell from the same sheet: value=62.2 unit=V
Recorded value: value=20 unit=V
